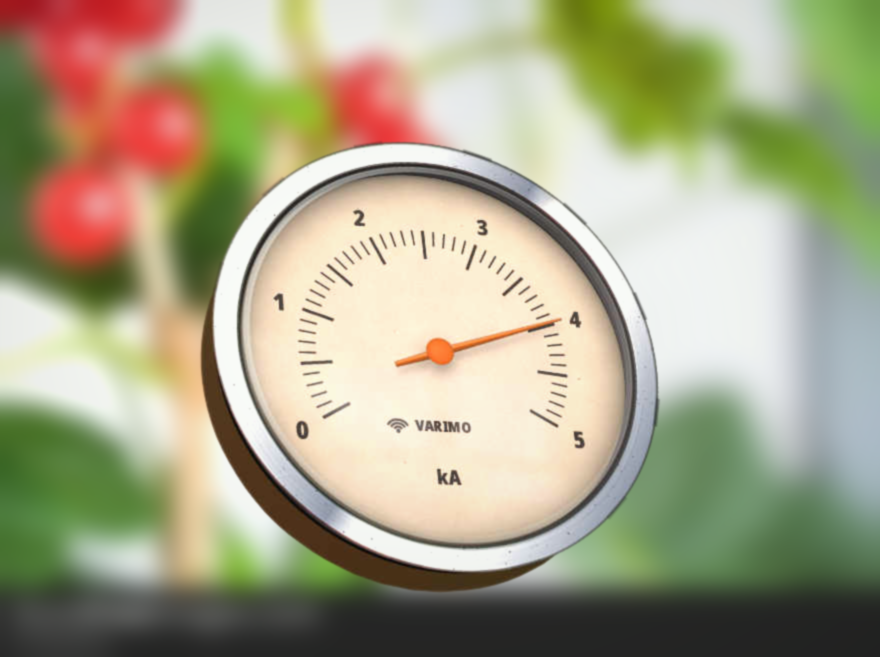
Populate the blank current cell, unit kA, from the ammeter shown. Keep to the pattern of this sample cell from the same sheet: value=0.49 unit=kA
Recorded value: value=4 unit=kA
